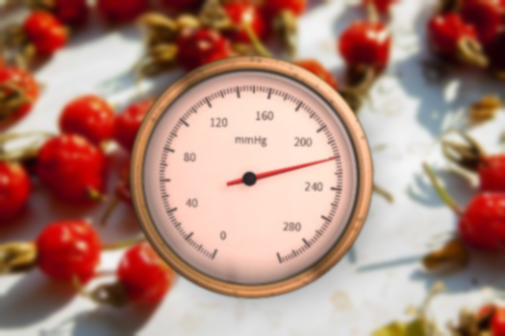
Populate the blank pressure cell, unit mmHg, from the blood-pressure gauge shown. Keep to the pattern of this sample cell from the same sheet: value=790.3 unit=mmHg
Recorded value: value=220 unit=mmHg
